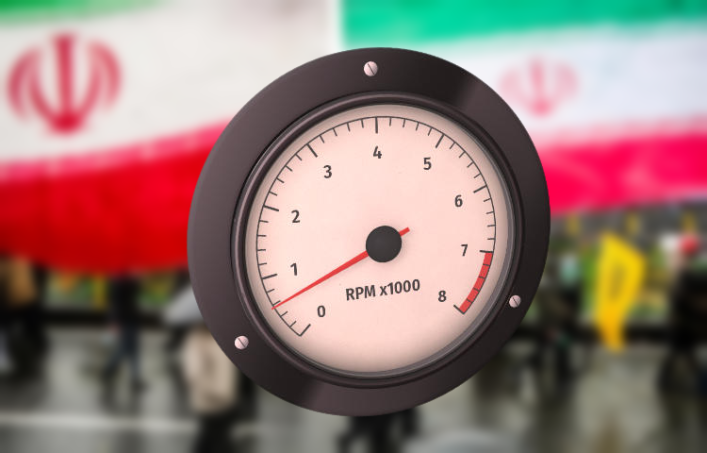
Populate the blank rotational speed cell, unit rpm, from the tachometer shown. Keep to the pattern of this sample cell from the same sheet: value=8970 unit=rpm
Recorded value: value=600 unit=rpm
